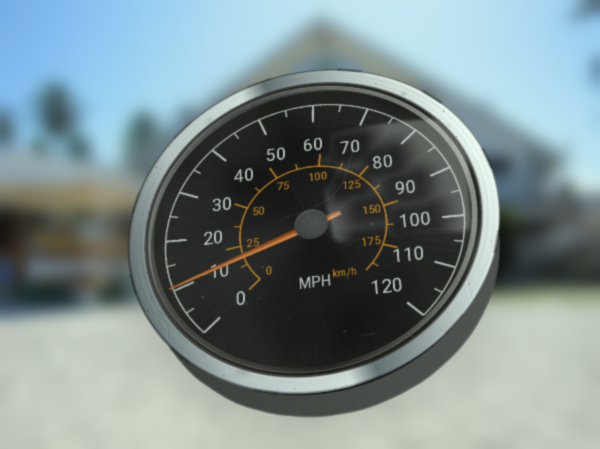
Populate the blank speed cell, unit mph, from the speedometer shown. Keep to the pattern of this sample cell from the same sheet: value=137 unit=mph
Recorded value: value=10 unit=mph
